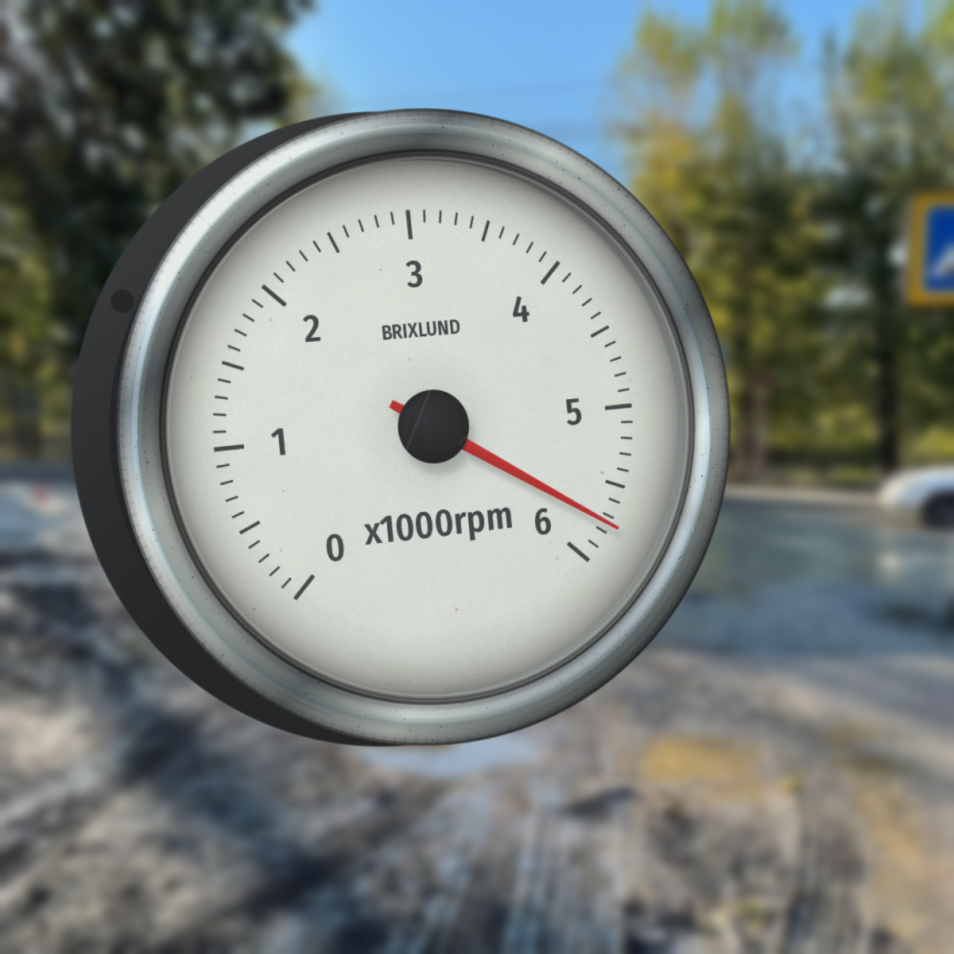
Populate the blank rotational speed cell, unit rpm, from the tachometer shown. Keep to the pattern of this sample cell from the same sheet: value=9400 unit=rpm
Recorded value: value=5750 unit=rpm
